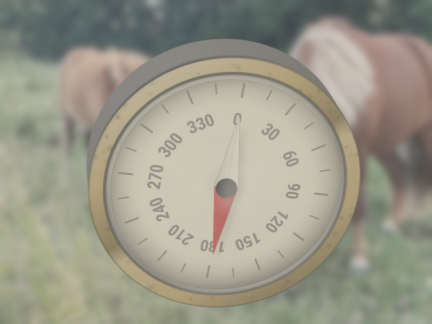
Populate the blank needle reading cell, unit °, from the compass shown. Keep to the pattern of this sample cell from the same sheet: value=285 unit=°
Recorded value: value=180 unit=°
